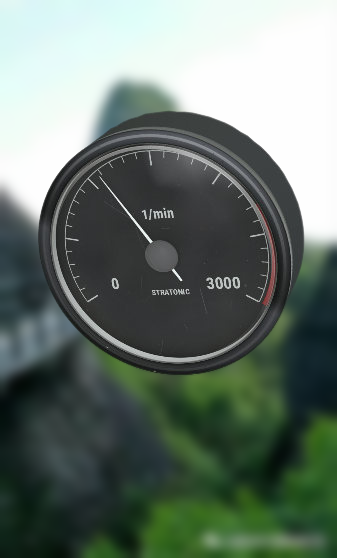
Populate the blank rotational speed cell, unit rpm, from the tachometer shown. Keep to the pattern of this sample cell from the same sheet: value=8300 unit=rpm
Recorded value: value=1100 unit=rpm
